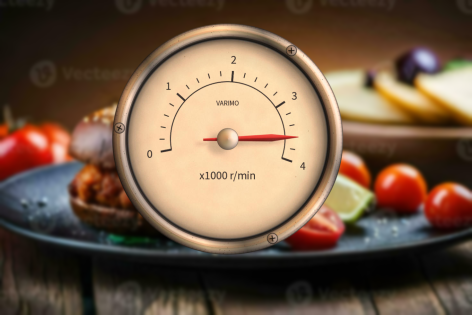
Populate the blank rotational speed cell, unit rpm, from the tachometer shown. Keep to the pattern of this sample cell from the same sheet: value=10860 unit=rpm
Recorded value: value=3600 unit=rpm
